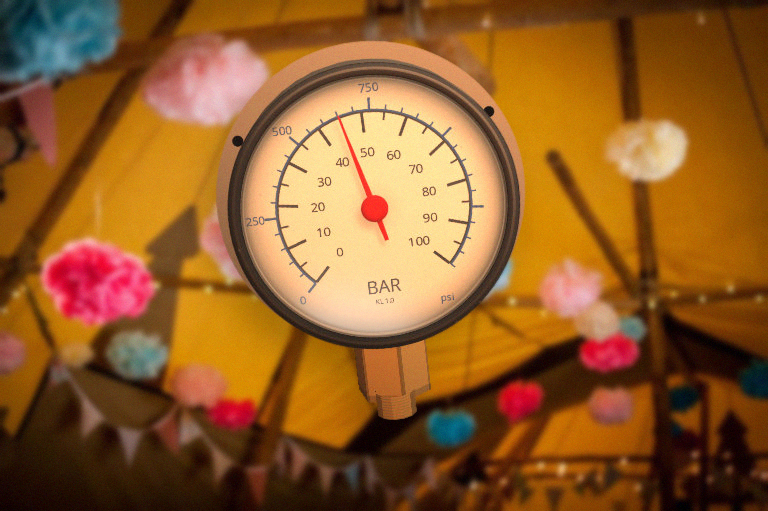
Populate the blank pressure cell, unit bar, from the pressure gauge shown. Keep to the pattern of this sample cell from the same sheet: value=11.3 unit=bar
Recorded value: value=45 unit=bar
